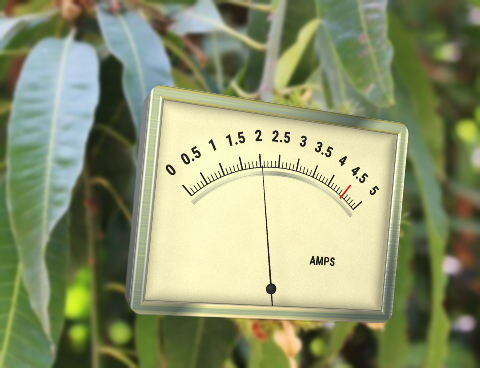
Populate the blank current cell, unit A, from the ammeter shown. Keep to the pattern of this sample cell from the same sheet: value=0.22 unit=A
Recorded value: value=2 unit=A
